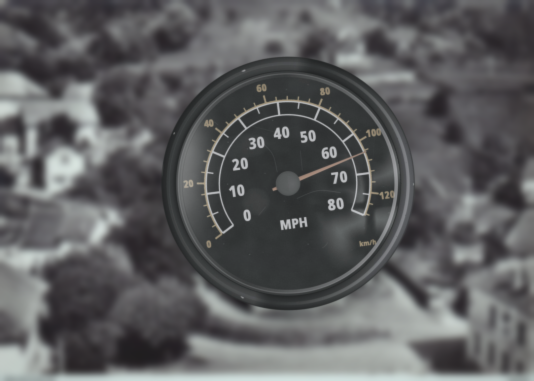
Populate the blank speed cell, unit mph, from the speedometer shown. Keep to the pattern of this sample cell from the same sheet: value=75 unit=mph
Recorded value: value=65 unit=mph
